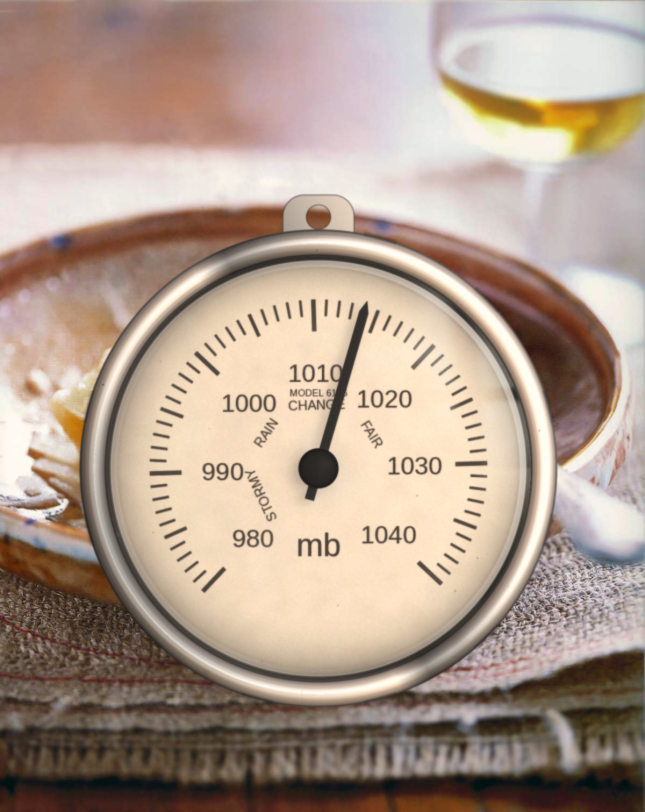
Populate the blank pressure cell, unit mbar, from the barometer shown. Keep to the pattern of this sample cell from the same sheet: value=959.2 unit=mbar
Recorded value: value=1014 unit=mbar
